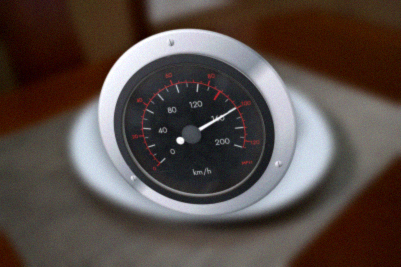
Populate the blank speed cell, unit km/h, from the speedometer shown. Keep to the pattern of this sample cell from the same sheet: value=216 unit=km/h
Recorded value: value=160 unit=km/h
